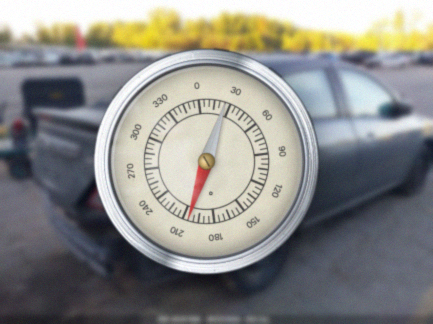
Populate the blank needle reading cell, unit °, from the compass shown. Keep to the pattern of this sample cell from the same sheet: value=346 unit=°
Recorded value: value=205 unit=°
